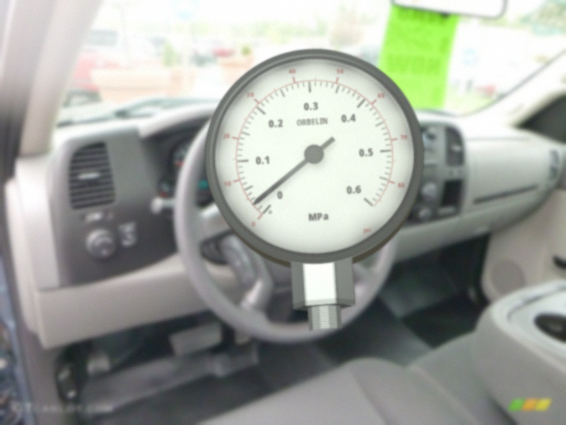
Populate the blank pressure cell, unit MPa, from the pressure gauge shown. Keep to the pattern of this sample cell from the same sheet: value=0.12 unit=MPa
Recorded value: value=0.02 unit=MPa
